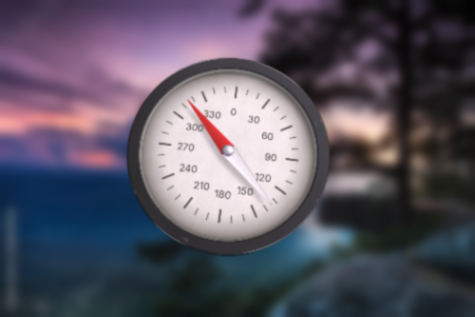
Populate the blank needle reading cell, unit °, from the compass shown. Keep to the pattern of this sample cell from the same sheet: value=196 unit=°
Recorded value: value=315 unit=°
